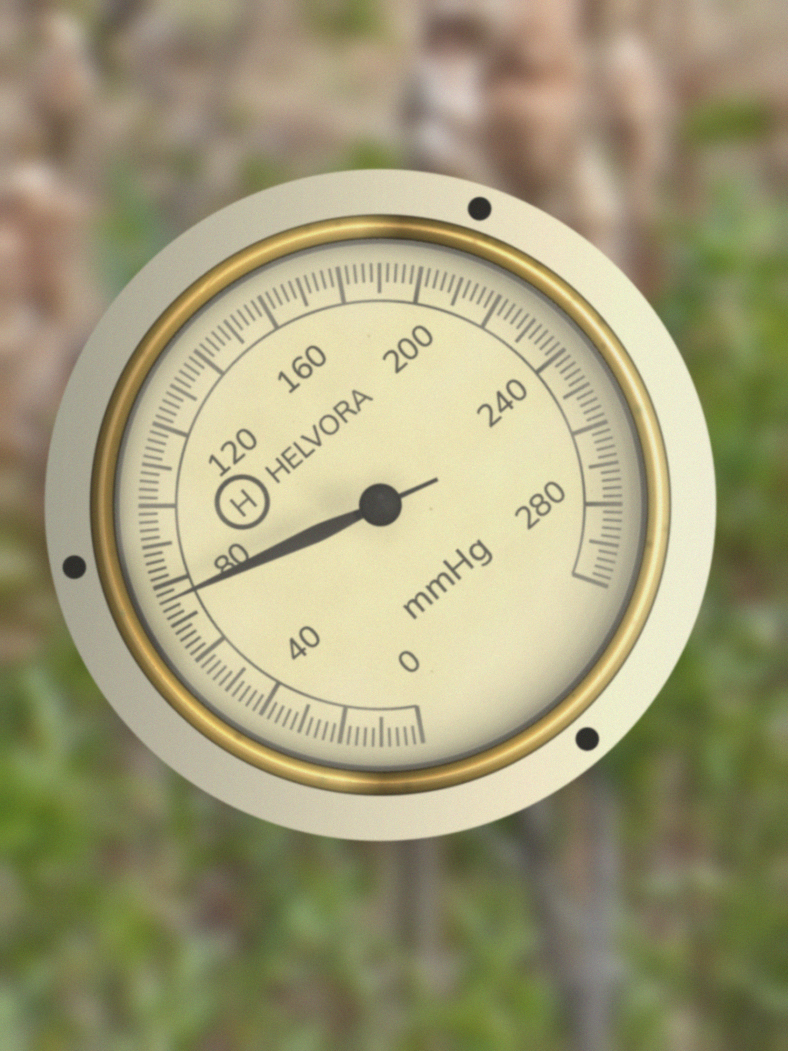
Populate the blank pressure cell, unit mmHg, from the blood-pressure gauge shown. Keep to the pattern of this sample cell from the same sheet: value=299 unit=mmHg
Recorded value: value=76 unit=mmHg
